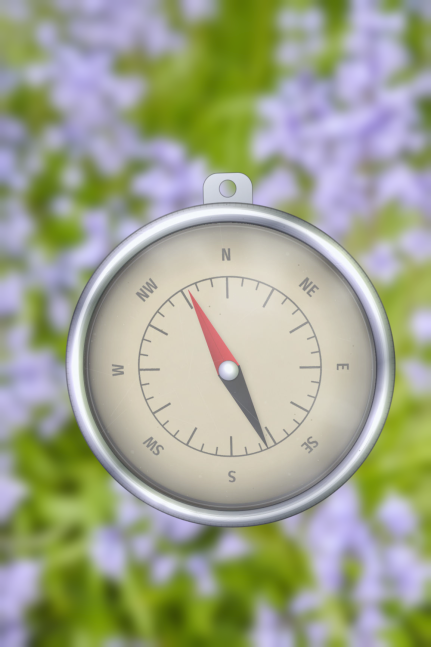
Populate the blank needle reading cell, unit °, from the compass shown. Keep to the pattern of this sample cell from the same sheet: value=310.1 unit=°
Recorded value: value=335 unit=°
